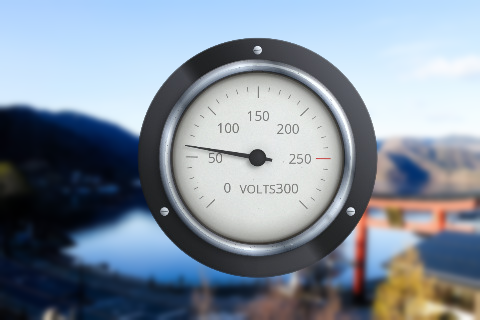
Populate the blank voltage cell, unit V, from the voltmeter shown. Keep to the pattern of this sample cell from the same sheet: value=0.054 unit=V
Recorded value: value=60 unit=V
